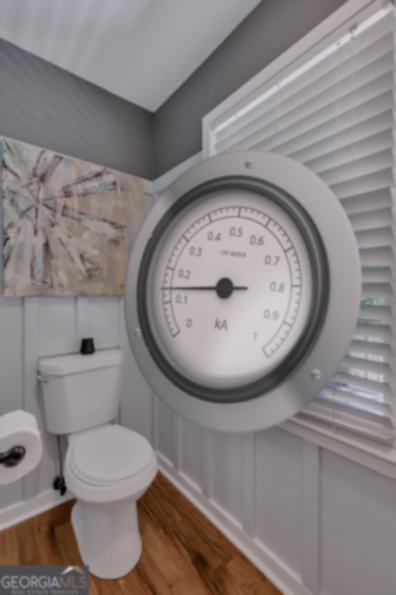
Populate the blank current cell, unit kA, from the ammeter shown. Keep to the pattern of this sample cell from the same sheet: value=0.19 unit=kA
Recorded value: value=0.14 unit=kA
